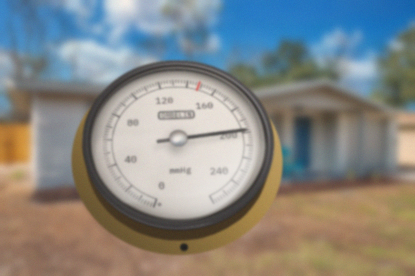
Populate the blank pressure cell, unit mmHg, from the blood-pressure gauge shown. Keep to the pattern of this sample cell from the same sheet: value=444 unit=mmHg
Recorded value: value=200 unit=mmHg
